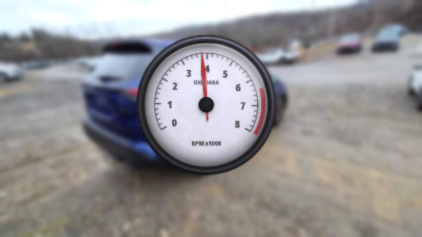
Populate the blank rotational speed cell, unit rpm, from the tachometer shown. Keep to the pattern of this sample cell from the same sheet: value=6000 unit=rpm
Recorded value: value=3800 unit=rpm
